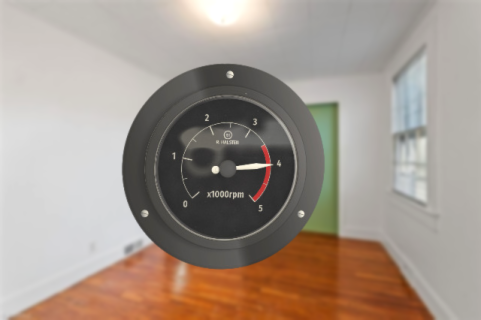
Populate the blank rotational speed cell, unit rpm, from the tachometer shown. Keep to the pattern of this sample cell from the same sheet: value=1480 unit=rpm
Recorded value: value=4000 unit=rpm
